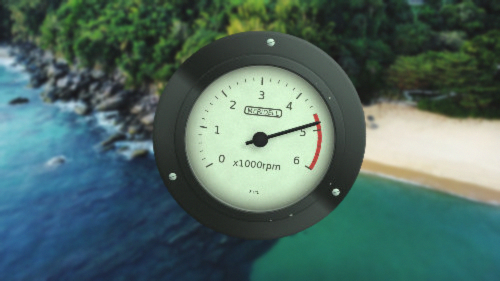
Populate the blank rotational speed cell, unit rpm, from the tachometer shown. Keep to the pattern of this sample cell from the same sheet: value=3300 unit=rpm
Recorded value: value=4800 unit=rpm
